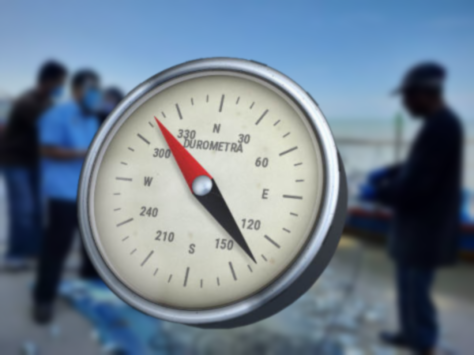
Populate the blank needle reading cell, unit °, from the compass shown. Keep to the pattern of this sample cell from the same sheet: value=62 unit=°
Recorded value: value=315 unit=°
